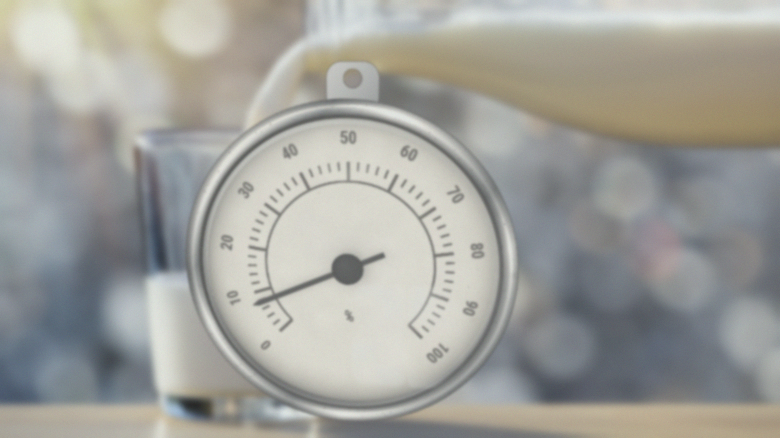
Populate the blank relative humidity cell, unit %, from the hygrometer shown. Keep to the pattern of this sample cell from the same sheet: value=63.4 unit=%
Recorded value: value=8 unit=%
